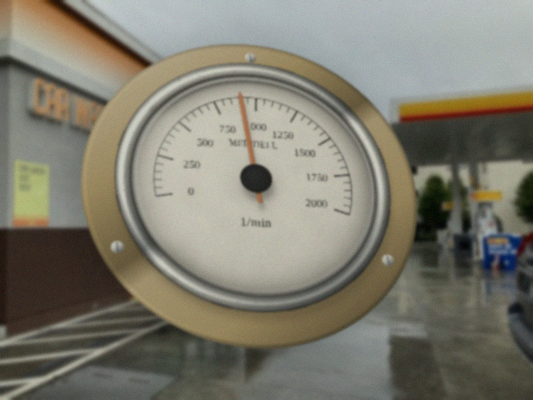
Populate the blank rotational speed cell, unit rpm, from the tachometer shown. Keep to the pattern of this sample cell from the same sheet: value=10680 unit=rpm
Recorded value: value=900 unit=rpm
